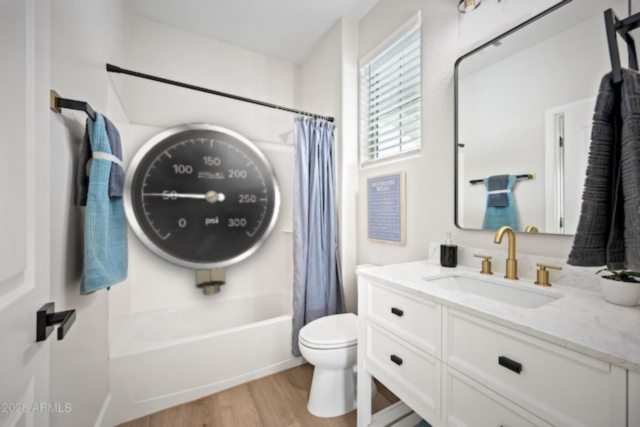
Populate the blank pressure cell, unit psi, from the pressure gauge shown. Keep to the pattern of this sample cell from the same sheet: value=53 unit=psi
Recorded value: value=50 unit=psi
